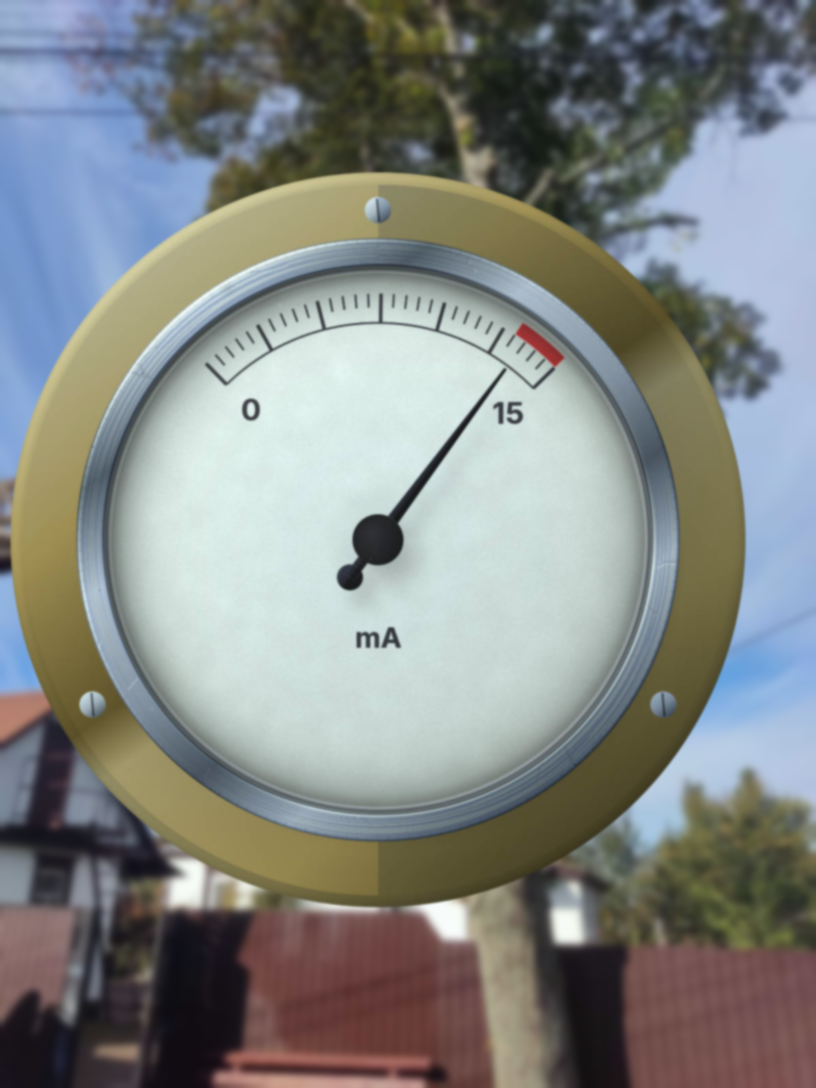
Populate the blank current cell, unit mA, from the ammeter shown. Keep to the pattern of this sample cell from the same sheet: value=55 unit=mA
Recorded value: value=13.5 unit=mA
